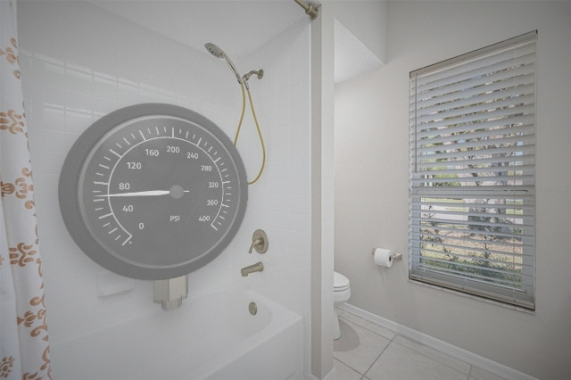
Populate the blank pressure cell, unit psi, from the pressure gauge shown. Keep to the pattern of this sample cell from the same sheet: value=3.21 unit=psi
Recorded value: value=65 unit=psi
